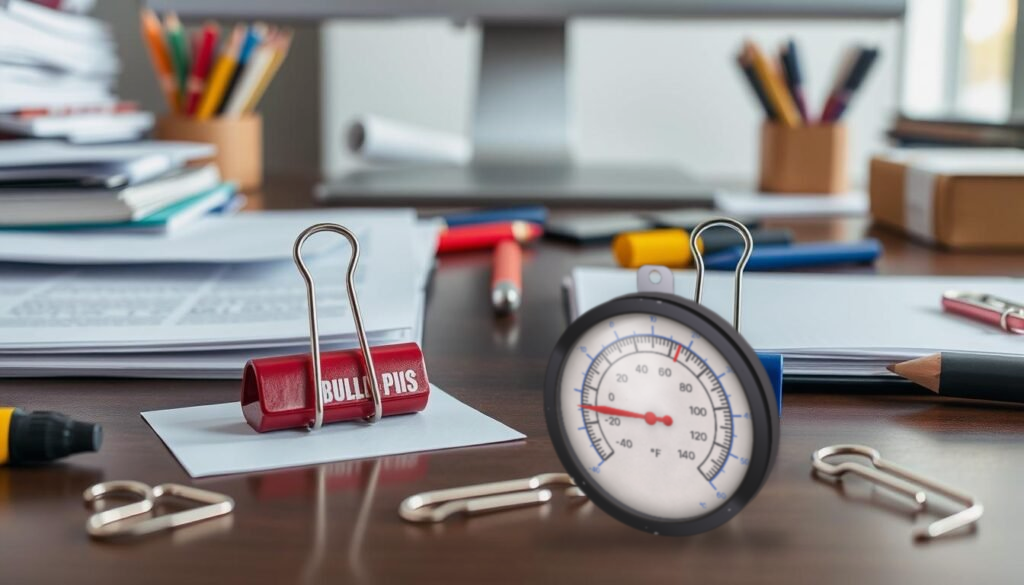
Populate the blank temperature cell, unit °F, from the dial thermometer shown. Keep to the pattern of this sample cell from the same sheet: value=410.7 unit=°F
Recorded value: value=-10 unit=°F
